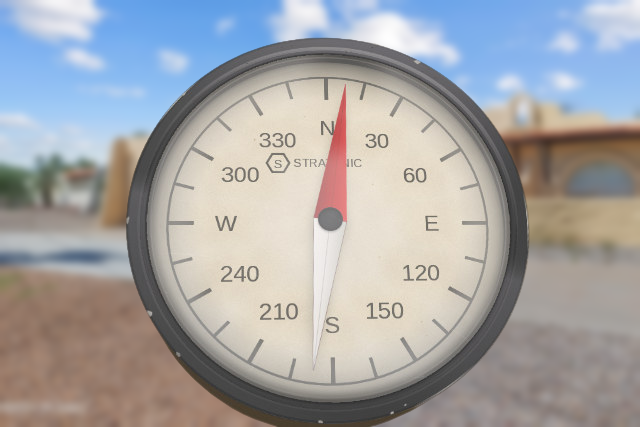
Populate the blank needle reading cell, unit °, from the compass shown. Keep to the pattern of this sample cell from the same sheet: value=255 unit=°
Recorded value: value=7.5 unit=°
